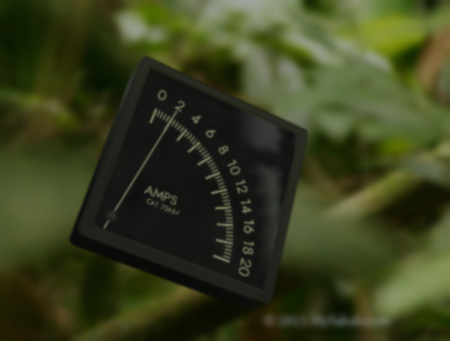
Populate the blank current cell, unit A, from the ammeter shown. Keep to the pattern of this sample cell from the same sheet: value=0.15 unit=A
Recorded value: value=2 unit=A
